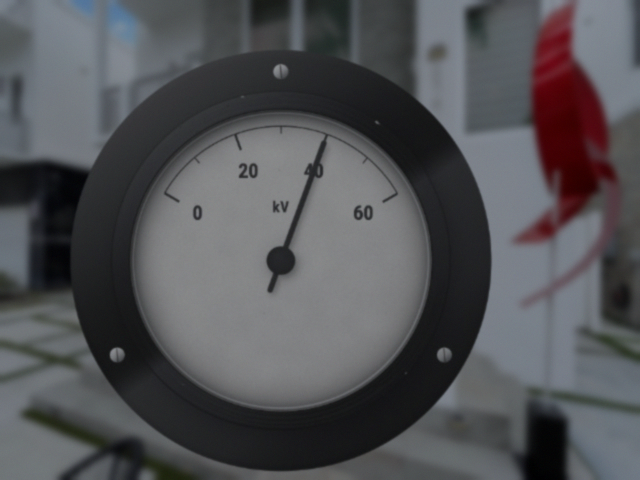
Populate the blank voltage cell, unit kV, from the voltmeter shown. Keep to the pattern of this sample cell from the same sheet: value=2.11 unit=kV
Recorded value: value=40 unit=kV
